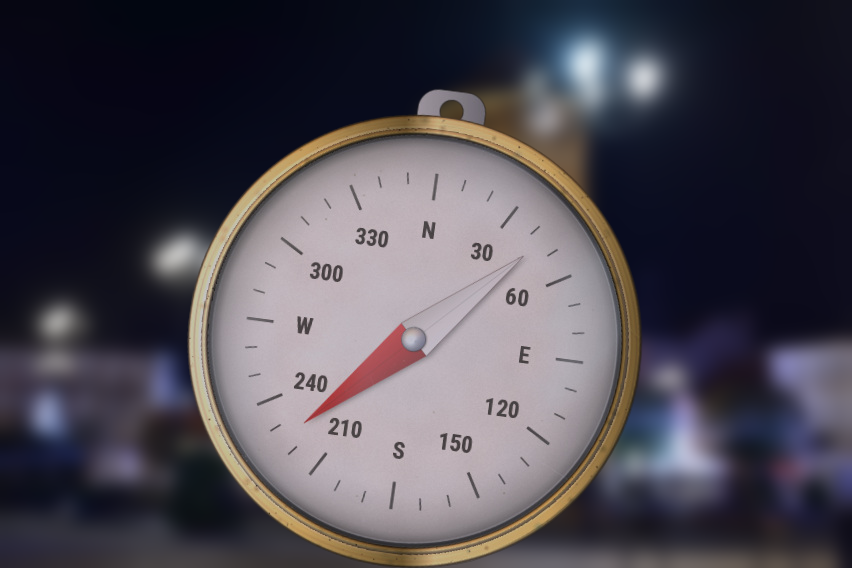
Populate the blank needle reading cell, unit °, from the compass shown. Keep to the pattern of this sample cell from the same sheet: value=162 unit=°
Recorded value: value=225 unit=°
